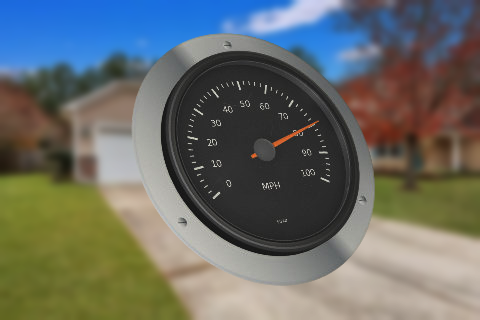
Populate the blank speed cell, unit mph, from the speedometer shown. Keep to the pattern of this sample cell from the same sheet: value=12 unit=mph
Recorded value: value=80 unit=mph
